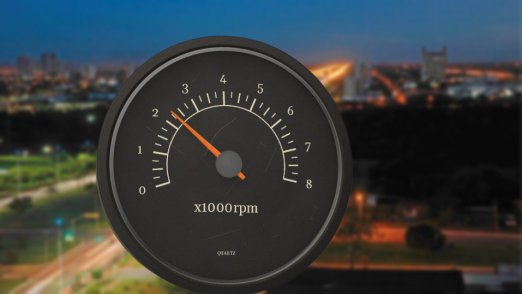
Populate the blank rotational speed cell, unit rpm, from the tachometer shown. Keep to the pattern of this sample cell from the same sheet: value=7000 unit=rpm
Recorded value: value=2250 unit=rpm
